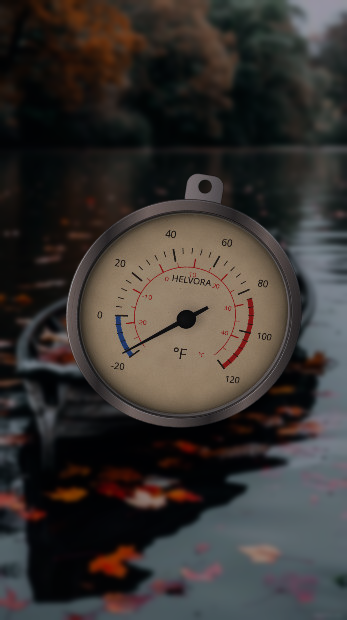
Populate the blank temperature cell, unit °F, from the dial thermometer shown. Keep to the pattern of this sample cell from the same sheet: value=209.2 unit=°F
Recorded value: value=-16 unit=°F
